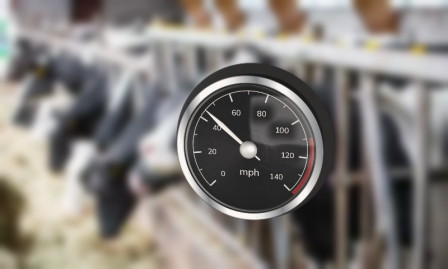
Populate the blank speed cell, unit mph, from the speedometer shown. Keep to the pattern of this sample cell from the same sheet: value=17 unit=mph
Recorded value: value=45 unit=mph
